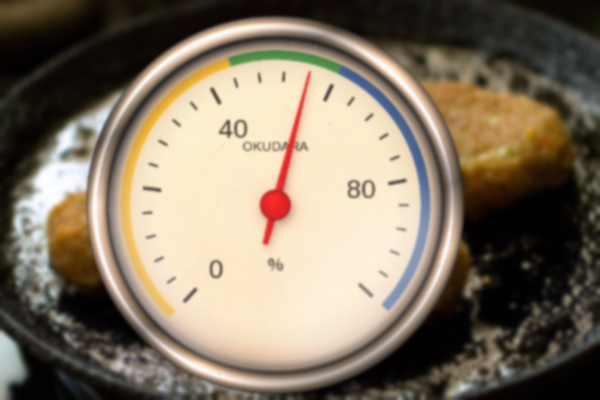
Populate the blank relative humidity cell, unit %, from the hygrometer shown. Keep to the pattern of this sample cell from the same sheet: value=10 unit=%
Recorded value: value=56 unit=%
